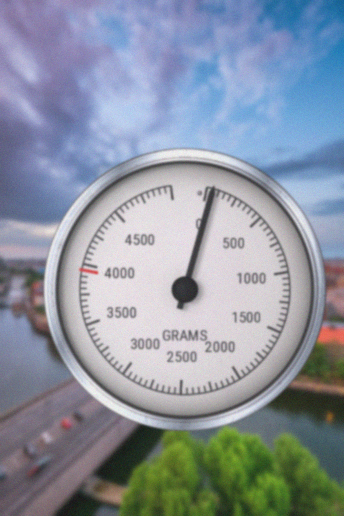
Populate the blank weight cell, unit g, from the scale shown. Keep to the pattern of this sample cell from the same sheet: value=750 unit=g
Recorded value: value=50 unit=g
